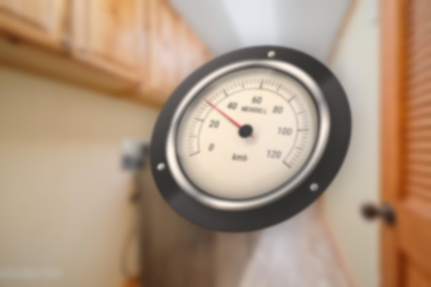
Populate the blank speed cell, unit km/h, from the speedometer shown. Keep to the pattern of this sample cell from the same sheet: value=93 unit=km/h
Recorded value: value=30 unit=km/h
